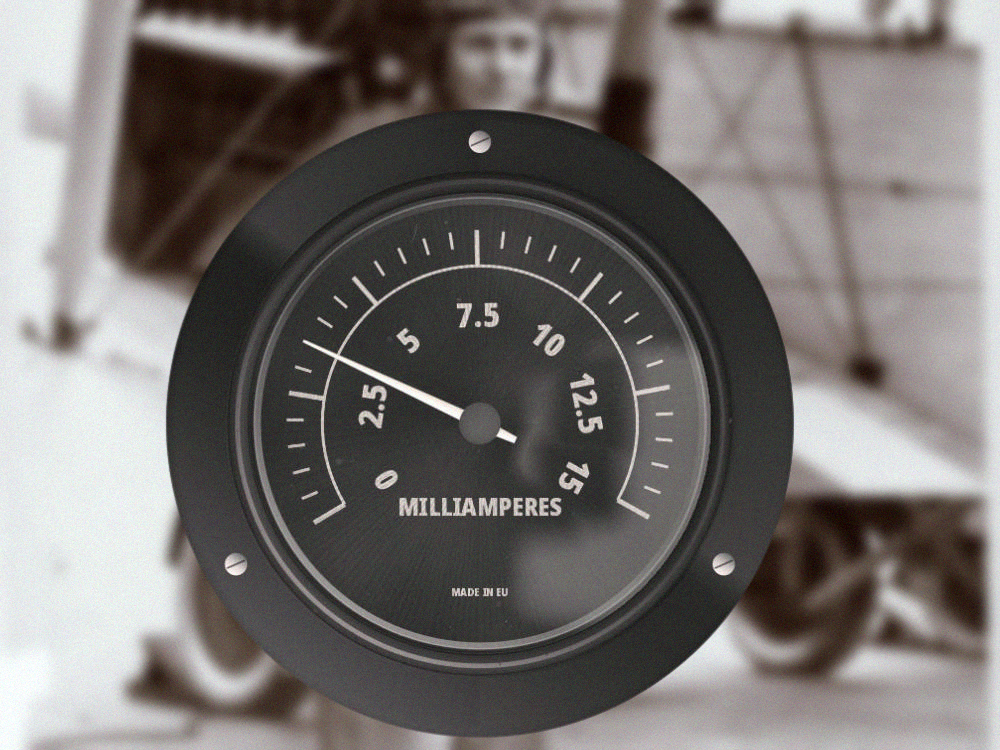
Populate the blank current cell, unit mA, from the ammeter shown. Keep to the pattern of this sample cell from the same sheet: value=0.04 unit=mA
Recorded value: value=3.5 unit=mA
